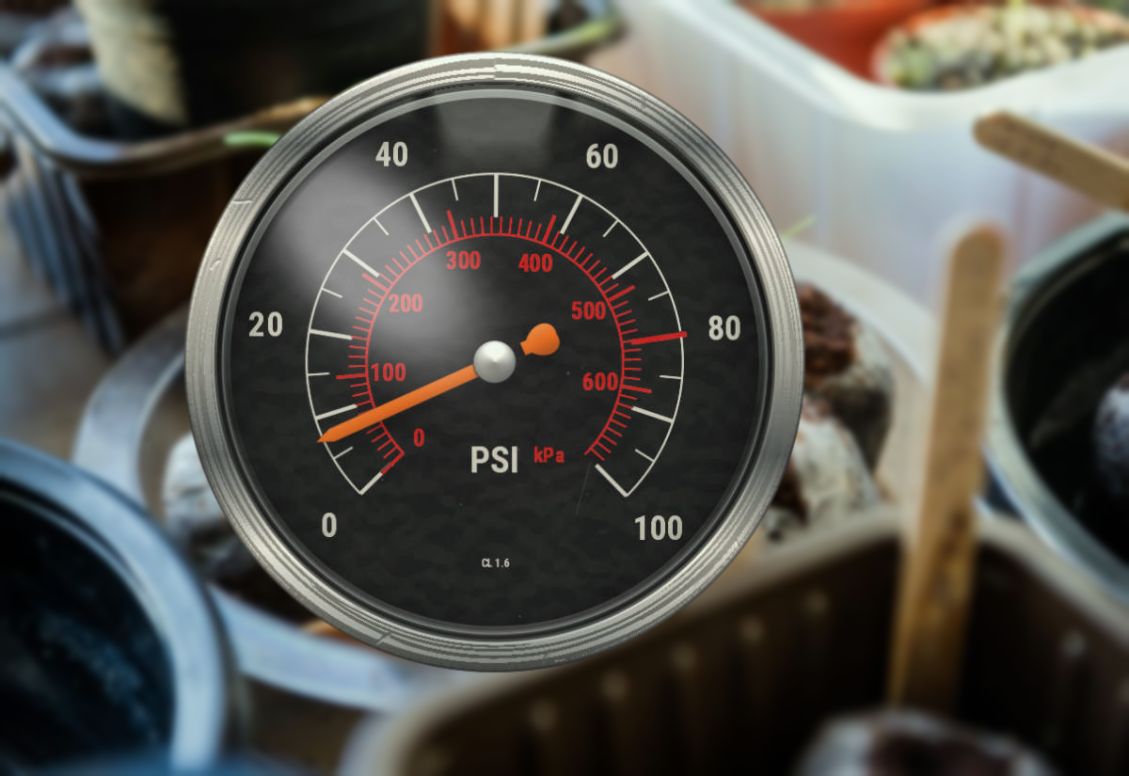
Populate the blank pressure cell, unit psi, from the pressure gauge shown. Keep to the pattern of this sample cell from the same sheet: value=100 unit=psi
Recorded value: value=7.5 unit=psi
